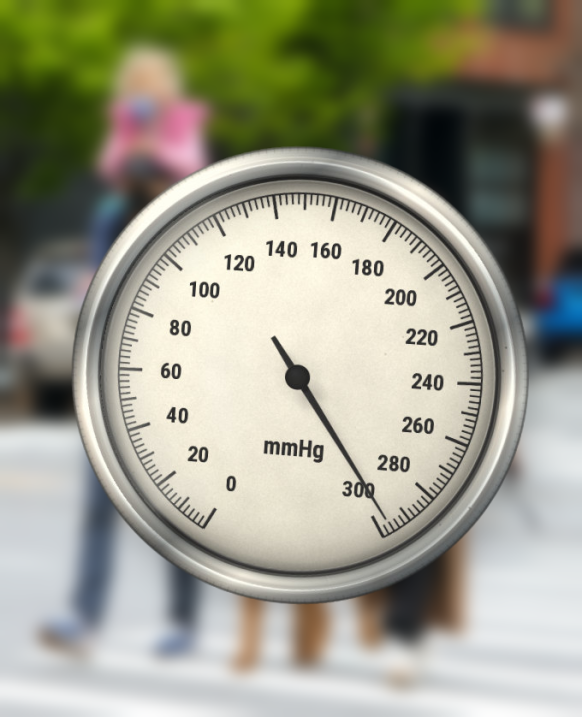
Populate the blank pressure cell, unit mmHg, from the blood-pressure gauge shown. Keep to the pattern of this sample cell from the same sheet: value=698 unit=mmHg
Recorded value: value=296 unit=mmHg
